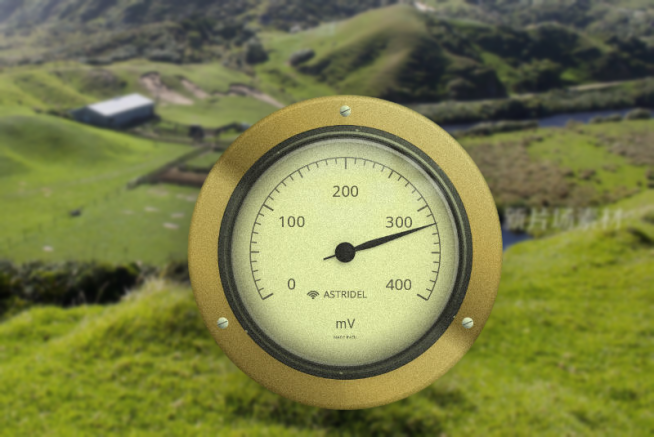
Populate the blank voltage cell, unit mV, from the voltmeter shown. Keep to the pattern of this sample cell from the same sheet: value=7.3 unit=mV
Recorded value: value=320 unit=mV
